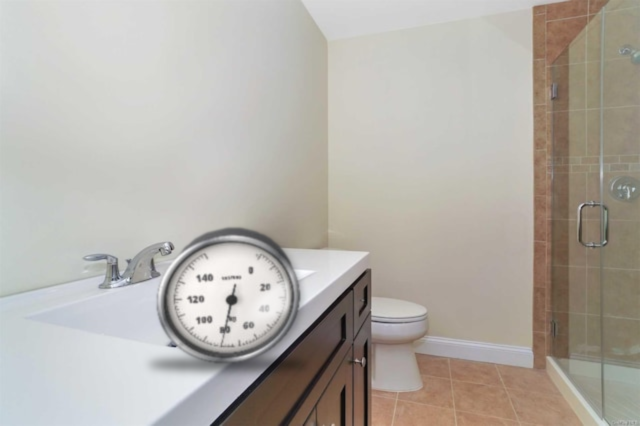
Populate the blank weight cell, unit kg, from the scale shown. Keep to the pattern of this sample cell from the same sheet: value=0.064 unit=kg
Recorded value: value=80 unit=kg
